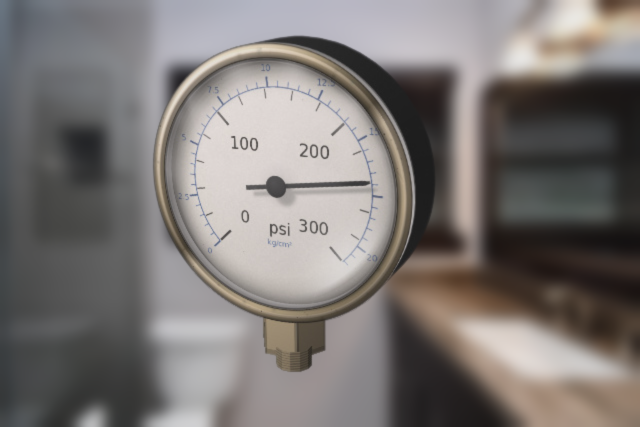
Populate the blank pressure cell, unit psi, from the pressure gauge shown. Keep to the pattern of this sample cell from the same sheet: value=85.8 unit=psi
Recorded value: value=240 unit=psi
